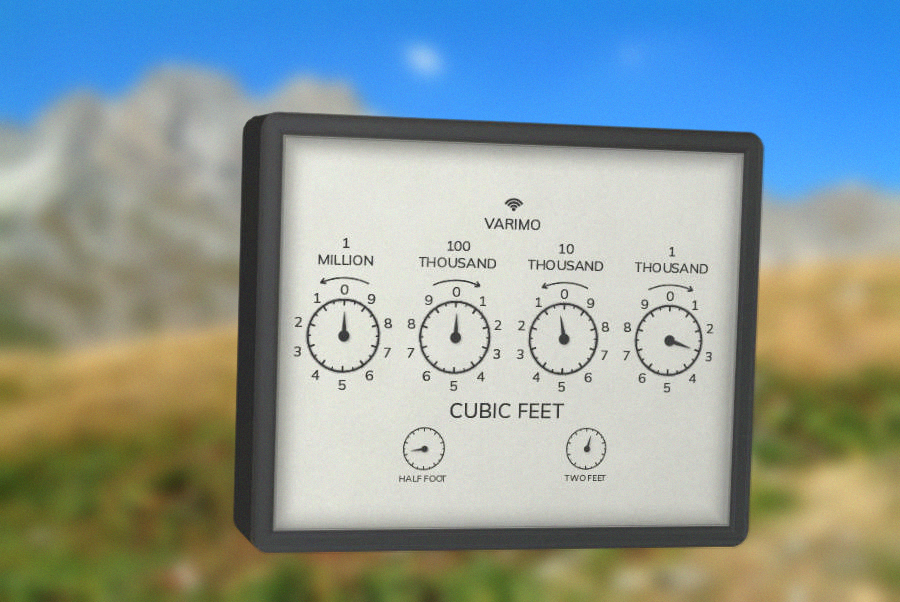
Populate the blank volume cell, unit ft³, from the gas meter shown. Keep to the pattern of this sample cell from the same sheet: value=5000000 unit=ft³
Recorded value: value=300 unit=ft³
